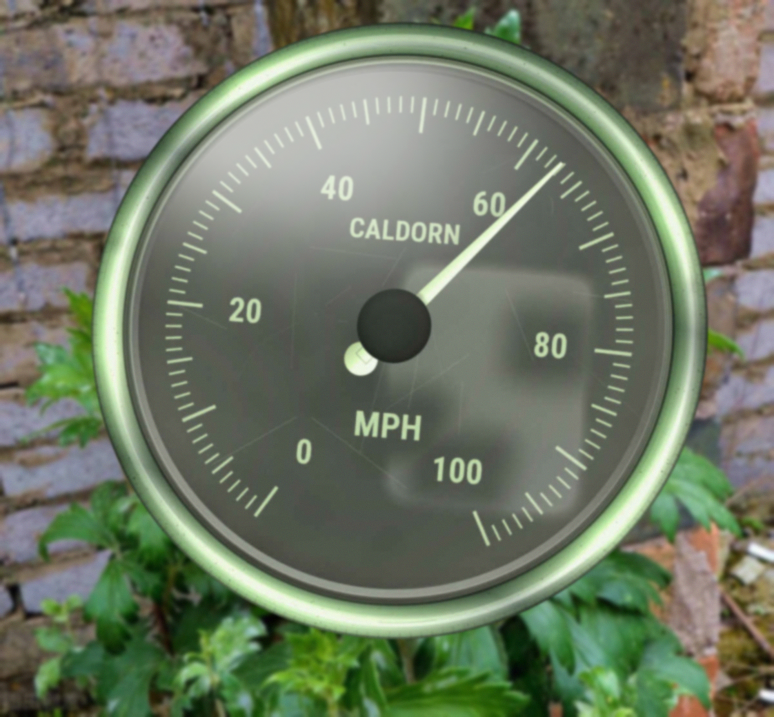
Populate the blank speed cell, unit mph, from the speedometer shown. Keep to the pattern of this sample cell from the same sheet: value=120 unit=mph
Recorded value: value=63 unit=mph
